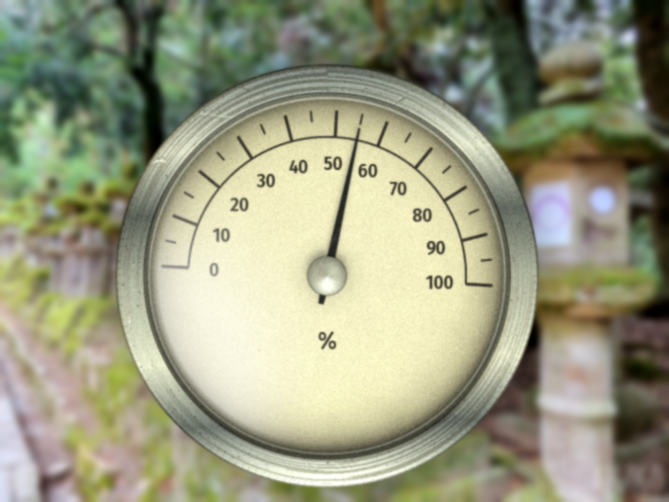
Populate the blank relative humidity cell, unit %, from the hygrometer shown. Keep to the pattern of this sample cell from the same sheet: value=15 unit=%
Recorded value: value=55 unit=%
